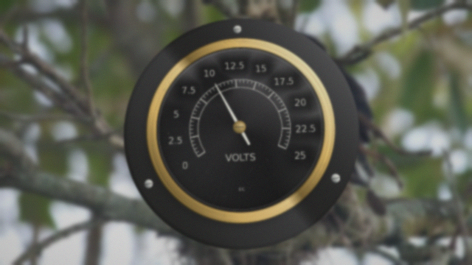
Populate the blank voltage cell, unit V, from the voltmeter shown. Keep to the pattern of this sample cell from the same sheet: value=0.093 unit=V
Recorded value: value=10 unit=V
